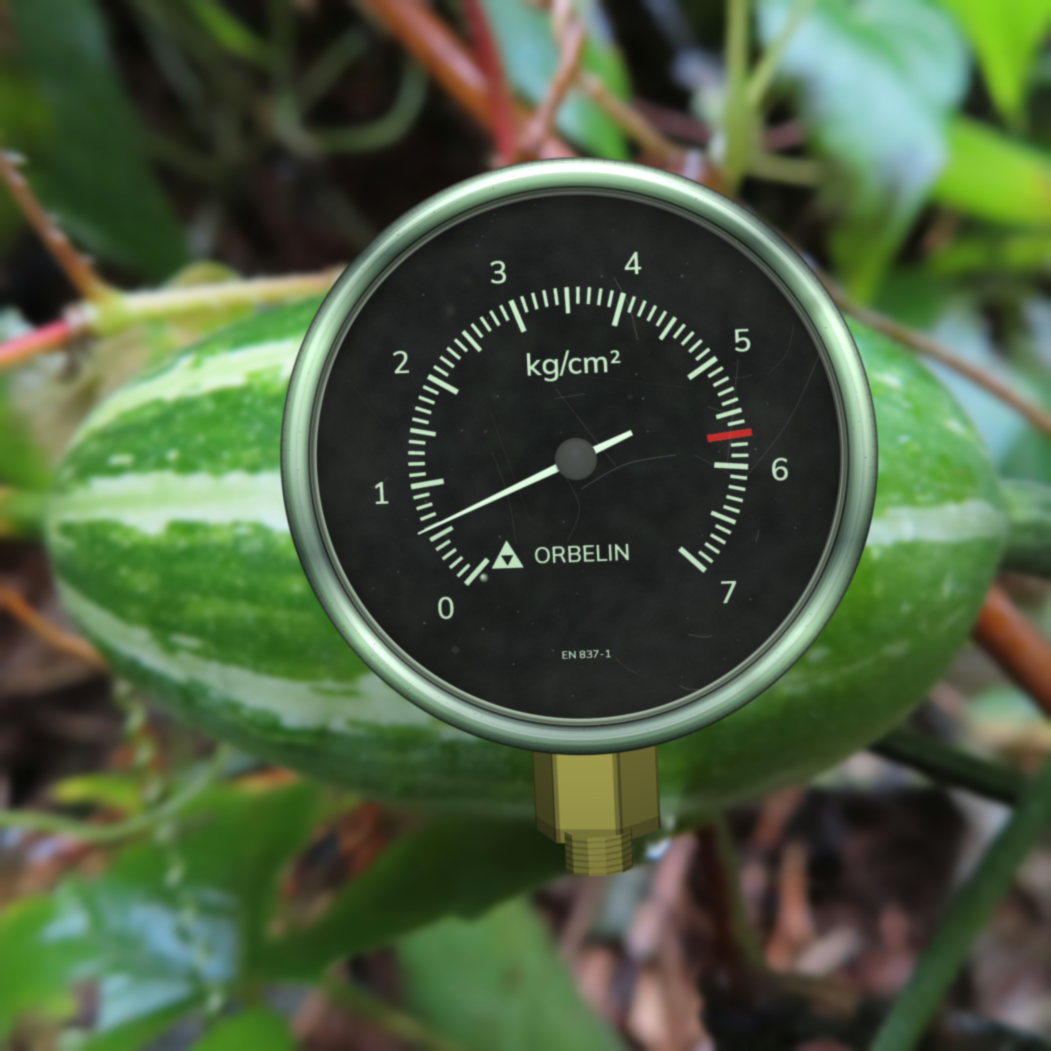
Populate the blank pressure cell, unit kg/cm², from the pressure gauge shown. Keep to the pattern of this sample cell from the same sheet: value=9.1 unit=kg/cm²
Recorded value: value=0.6 unit=kg/cm²
